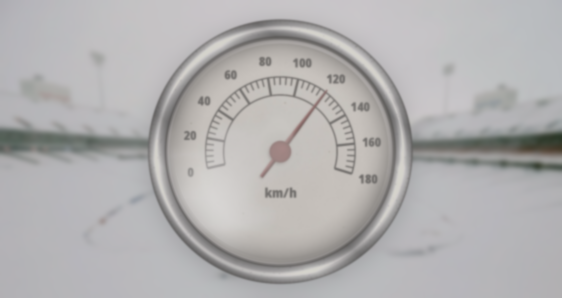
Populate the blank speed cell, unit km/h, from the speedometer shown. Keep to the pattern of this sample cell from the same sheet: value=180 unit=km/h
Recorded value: value=120 unit=km/h
